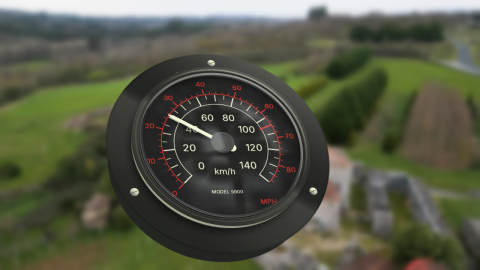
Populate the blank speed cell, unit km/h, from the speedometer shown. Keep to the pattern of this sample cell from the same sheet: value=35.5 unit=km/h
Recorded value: value=40 unit=km/h
